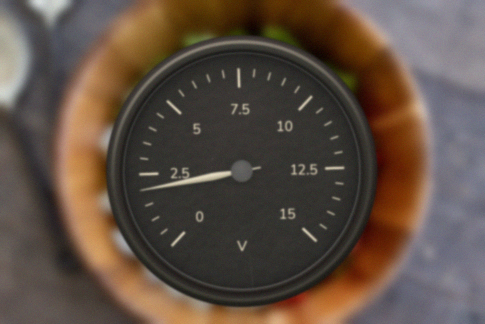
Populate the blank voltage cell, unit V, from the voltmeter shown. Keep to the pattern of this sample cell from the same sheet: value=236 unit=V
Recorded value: value=2 unit=V
